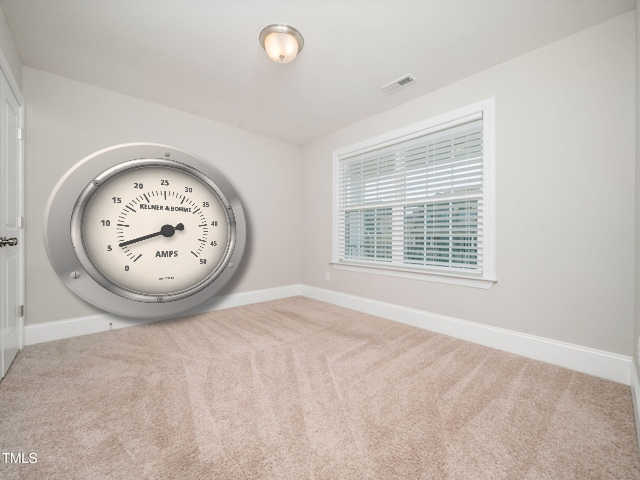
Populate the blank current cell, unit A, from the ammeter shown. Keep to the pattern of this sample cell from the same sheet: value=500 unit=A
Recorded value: value=5 unit=A
